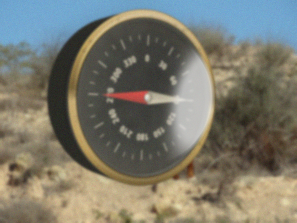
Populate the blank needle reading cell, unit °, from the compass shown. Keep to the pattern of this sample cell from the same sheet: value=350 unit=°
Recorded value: value=270 unit=°
